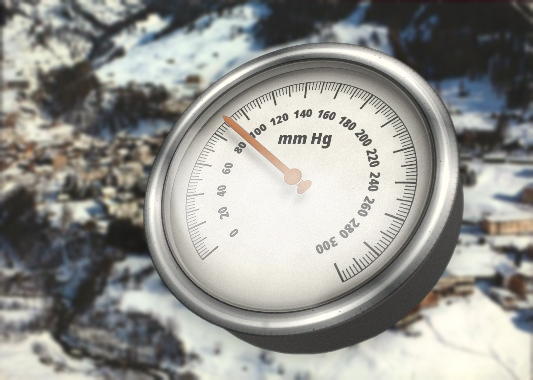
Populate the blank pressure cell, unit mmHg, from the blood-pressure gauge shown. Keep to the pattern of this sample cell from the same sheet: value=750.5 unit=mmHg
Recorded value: value=90 unit=mmHg
